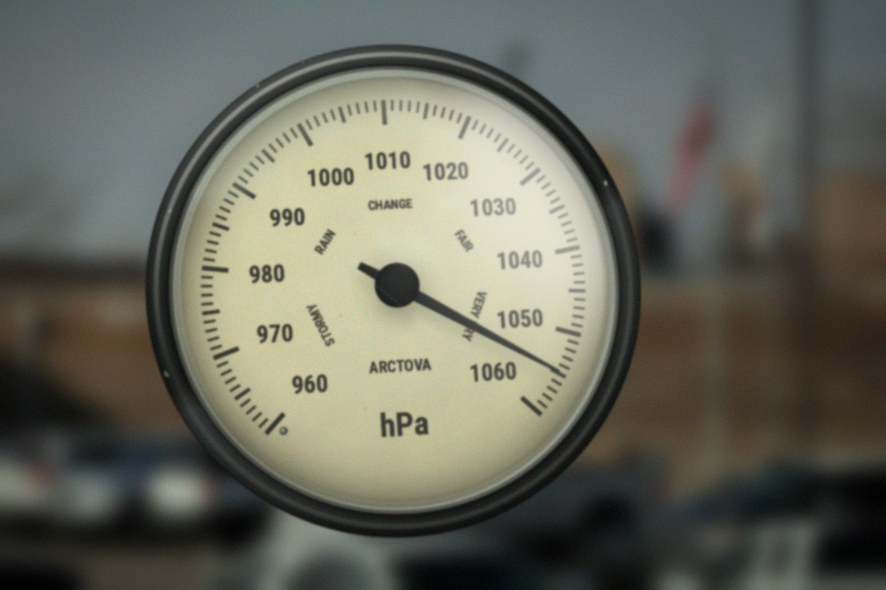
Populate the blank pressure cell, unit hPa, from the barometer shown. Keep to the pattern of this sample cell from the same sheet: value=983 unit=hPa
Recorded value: value=1055 unit=hPa
